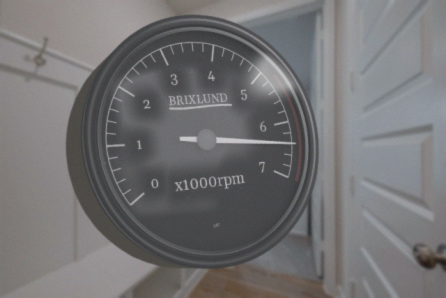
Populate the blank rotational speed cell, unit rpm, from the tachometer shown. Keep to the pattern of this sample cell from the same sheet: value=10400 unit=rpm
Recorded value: value=6400 unit=rpm
